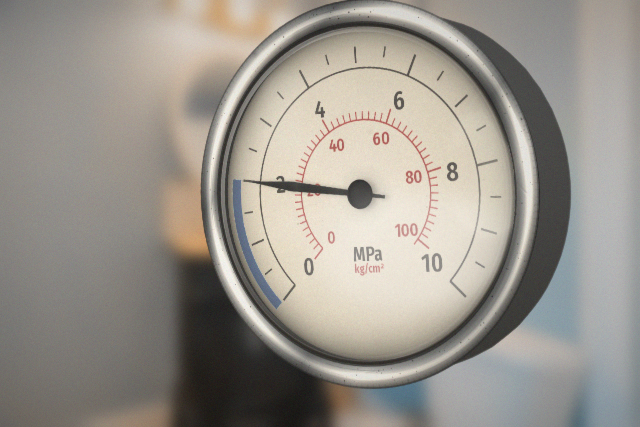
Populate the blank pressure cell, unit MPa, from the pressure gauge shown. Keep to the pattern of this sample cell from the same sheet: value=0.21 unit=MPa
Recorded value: value=2 unit=MPa
